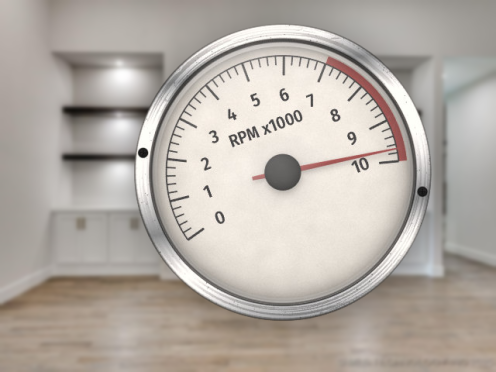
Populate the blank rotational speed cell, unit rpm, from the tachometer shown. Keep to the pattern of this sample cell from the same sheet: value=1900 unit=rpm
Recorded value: value=9700 unit=rpm
